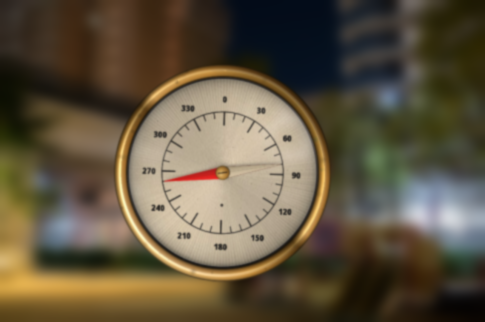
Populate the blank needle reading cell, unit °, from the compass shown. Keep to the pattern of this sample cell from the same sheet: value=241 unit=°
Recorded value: value=260 unit=°
